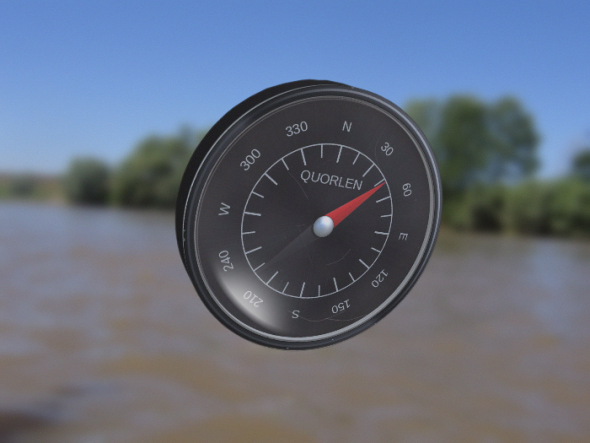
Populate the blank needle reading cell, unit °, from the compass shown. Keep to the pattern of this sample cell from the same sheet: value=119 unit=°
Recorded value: value=45 unit=°
